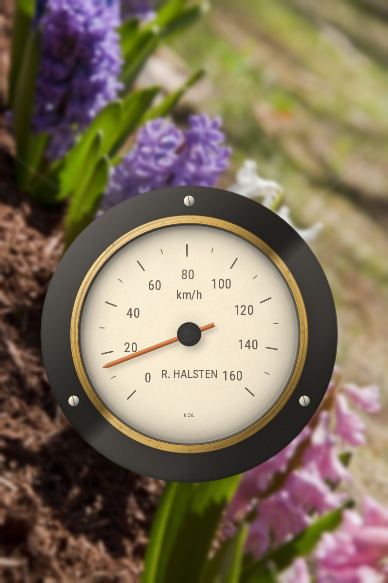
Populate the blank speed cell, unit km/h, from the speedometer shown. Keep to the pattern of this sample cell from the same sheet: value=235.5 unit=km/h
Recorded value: value=15 unit=km/h
